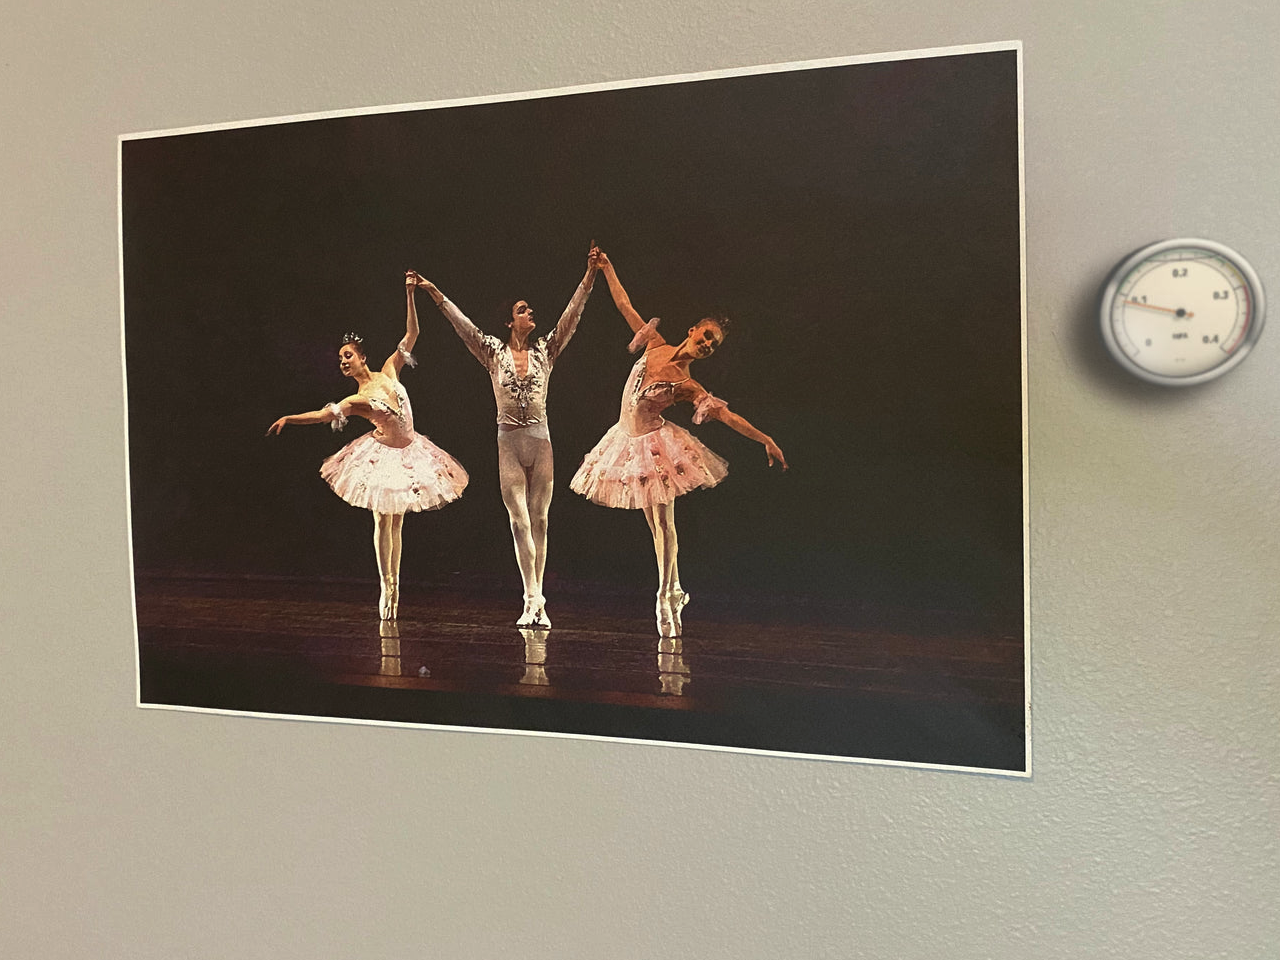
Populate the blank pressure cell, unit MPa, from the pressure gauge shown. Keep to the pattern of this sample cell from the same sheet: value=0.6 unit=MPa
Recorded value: value=0.09 unit=MPa
